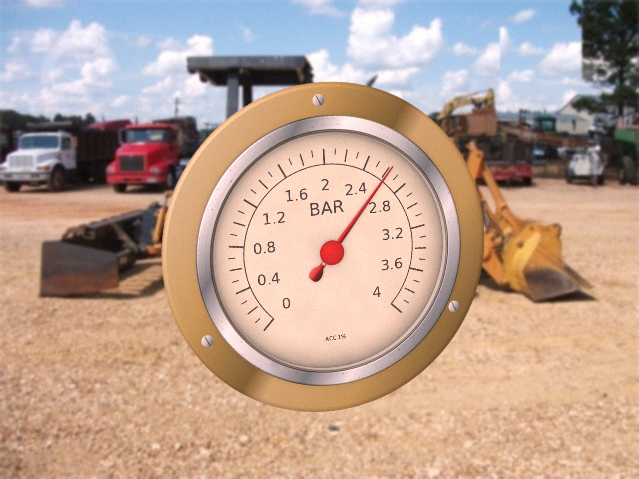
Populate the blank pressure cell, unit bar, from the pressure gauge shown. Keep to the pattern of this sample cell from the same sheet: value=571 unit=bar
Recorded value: value=2.6 unit=bar
